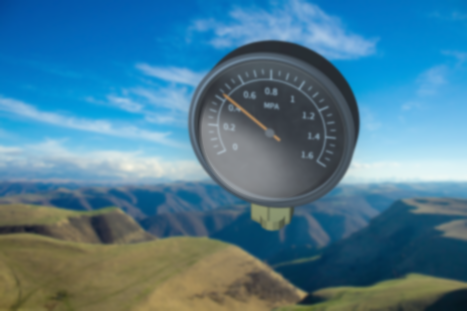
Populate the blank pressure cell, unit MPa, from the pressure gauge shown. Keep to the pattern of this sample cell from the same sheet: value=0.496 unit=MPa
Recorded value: value=0.45 unit=MPa
